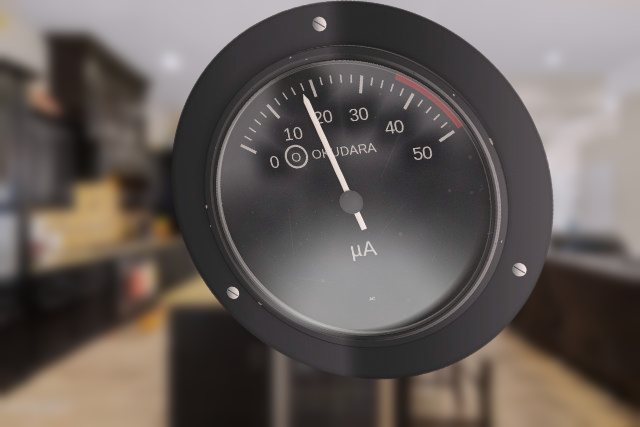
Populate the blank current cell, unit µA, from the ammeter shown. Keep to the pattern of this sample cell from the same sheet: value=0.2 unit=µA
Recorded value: value=18 unit=µA
